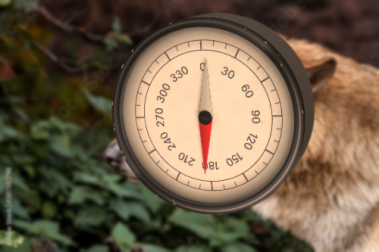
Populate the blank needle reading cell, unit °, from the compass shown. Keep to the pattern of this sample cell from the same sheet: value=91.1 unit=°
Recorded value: value=185 unit=°
